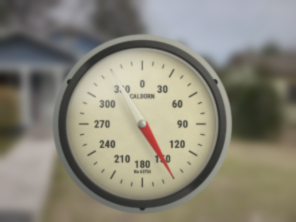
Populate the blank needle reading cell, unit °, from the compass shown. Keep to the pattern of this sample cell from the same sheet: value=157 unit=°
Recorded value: value=150 unit=°
